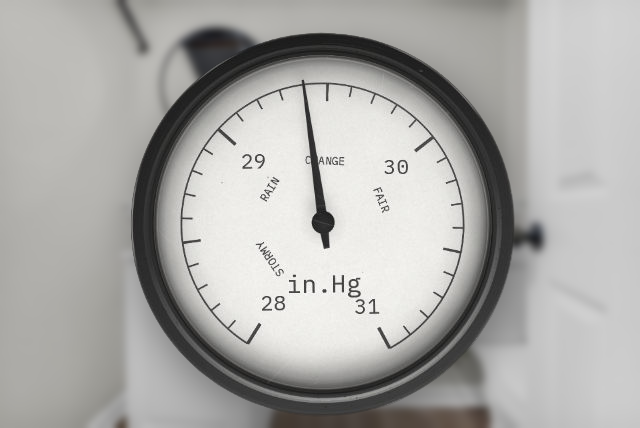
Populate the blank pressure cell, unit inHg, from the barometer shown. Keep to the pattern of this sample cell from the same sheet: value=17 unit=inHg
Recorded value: value=29.4 unit=inHg
